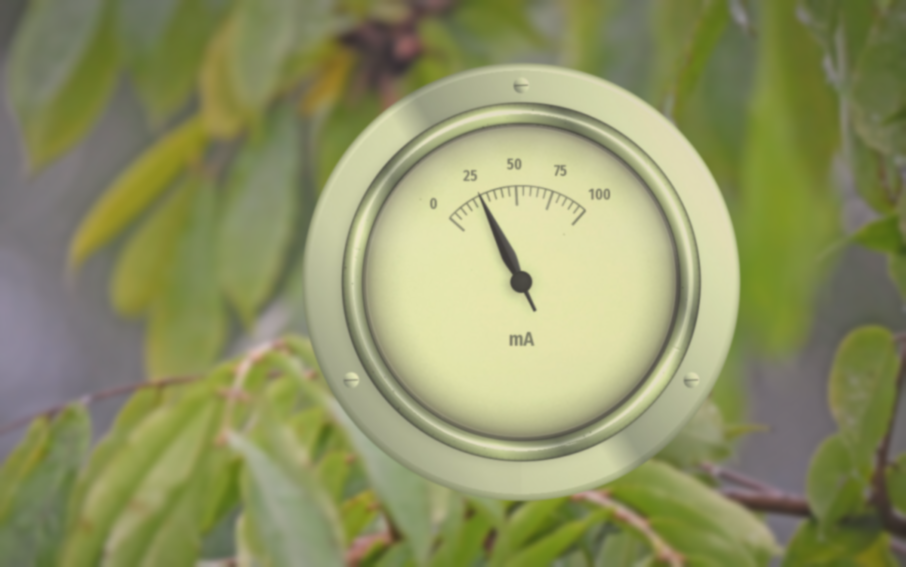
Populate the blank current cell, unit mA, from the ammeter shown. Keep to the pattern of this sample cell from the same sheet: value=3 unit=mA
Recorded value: value=25 unit=mA
